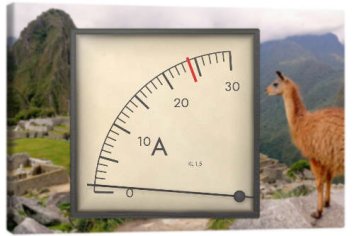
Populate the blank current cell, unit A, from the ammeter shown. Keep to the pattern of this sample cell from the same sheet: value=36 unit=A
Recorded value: value=1 unit=A
